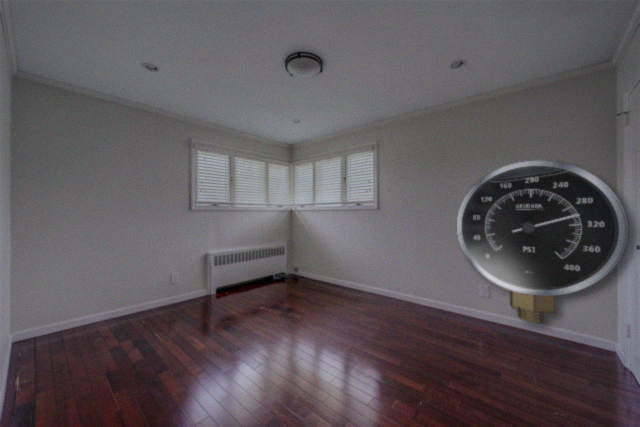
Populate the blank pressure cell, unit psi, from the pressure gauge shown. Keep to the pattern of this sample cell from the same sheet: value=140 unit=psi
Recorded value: value=300 unit=psi
